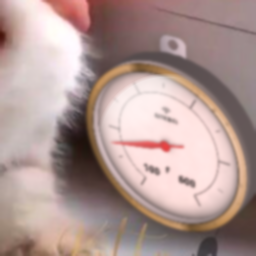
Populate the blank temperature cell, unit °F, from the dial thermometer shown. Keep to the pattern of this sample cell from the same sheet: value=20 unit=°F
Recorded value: value=175 unit=°F
